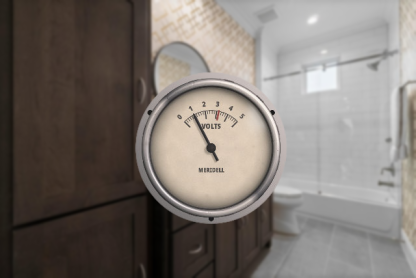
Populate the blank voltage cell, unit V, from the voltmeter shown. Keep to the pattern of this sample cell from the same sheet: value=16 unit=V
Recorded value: value=1 unit=V
